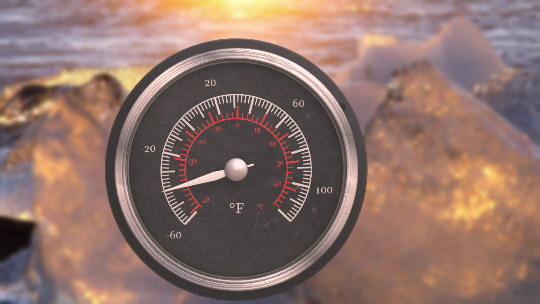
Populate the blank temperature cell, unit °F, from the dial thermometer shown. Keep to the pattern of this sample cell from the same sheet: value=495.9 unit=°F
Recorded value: value=-40 unit=°F
